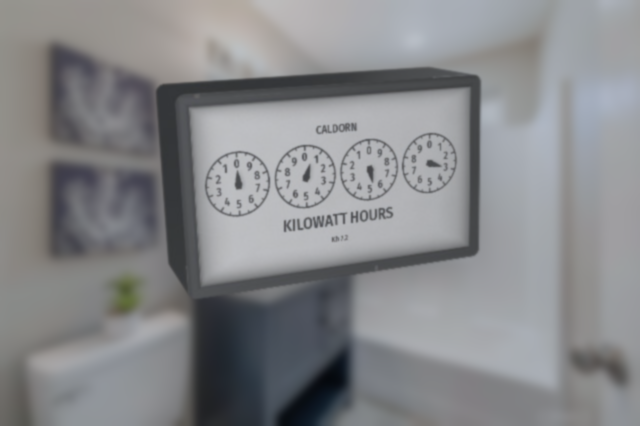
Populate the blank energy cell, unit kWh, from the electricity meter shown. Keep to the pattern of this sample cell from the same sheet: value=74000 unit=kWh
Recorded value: value=53 unit=kWh
